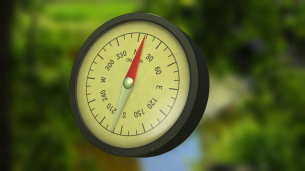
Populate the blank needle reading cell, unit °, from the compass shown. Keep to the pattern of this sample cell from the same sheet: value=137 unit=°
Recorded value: value=10 unit=°
